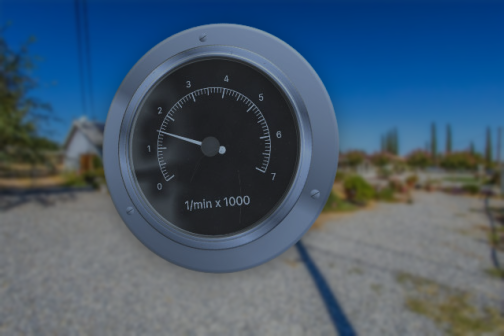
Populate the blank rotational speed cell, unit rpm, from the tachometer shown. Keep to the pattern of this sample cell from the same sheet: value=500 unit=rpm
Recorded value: value=1500 unit=rpm
